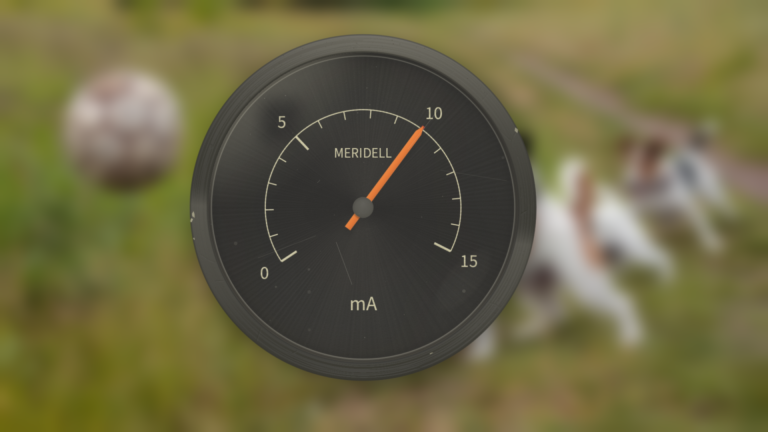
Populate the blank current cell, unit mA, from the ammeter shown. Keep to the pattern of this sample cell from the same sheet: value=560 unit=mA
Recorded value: value=10 unit=mA
